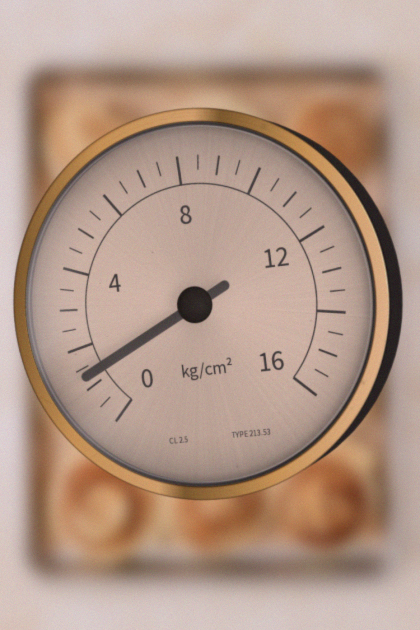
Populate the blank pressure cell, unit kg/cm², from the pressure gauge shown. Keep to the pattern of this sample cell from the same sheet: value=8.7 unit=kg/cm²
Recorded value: value=1.25 unit=kg/cm²
